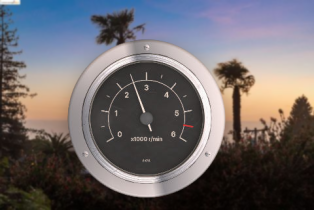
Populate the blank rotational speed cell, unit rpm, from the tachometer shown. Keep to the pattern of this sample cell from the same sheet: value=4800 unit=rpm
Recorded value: value=2500 unit=rpm
